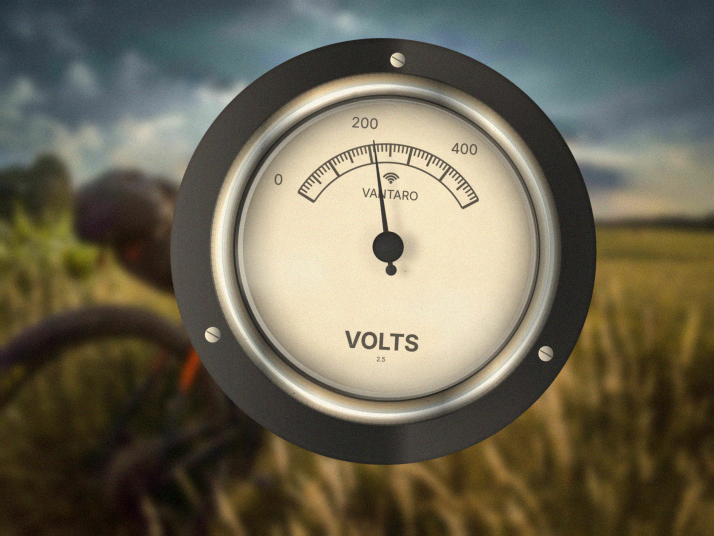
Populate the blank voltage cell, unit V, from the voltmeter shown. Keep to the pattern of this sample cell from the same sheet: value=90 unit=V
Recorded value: value=210 unit=V
